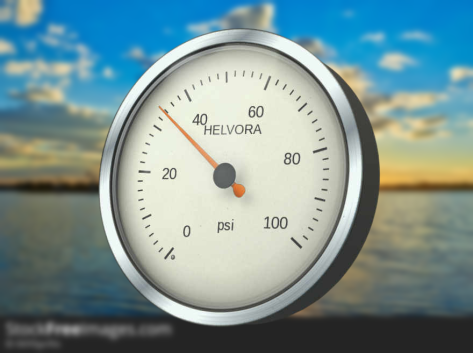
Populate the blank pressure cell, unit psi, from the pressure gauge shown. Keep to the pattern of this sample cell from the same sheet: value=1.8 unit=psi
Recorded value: value=34 unit=psi
